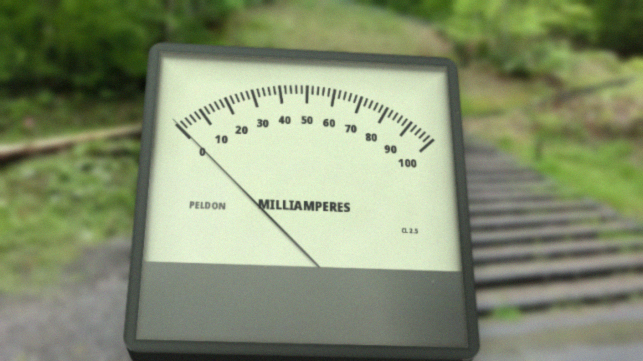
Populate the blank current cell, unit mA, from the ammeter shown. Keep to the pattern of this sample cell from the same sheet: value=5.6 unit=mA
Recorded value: value=0 unit=mA
